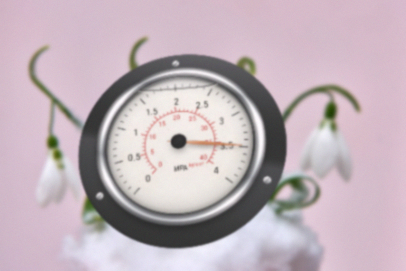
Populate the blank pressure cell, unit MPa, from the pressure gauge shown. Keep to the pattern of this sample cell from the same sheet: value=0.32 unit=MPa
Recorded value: value=3.5 unit=MPa
